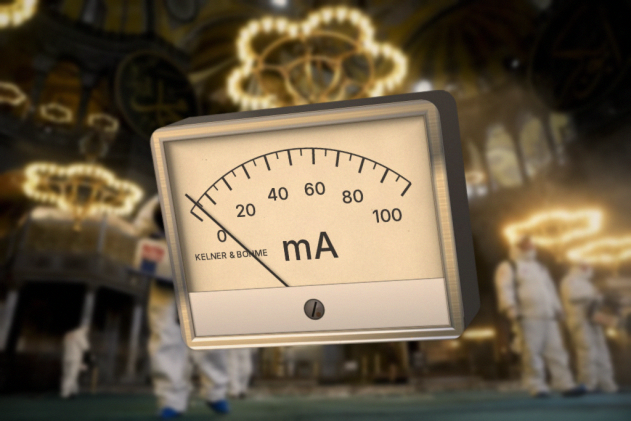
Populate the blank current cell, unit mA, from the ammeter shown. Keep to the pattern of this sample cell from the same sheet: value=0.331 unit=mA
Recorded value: value=5 unit=mA
